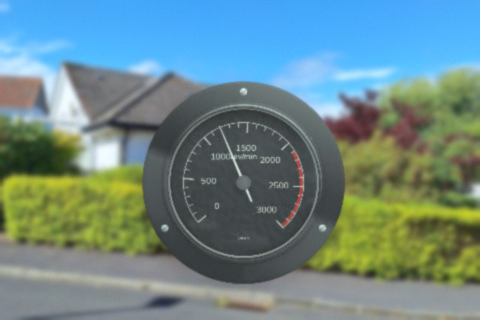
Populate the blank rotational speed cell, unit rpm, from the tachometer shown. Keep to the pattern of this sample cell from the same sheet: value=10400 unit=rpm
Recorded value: value=1200 unit=rpm
